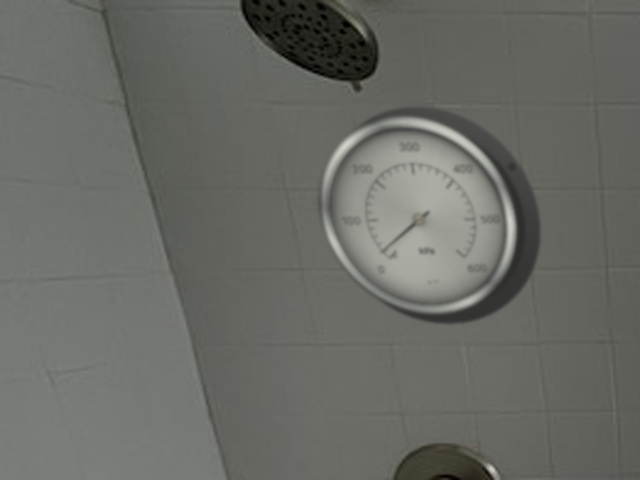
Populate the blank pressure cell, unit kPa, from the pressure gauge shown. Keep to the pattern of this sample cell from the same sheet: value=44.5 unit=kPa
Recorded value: value=20 unit=kPa
